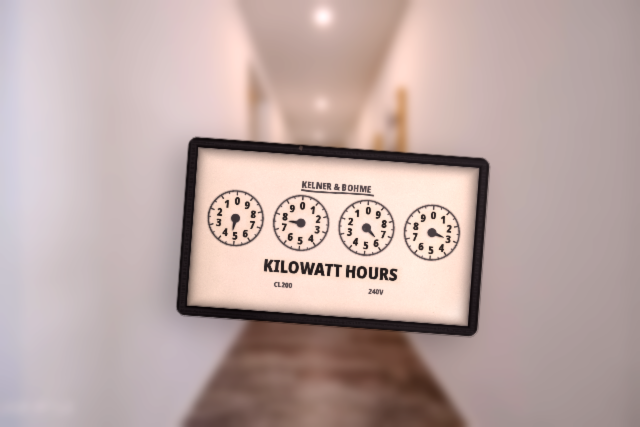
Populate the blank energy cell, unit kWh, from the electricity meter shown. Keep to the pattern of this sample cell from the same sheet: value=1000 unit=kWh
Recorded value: value=4763 unit=kWh
